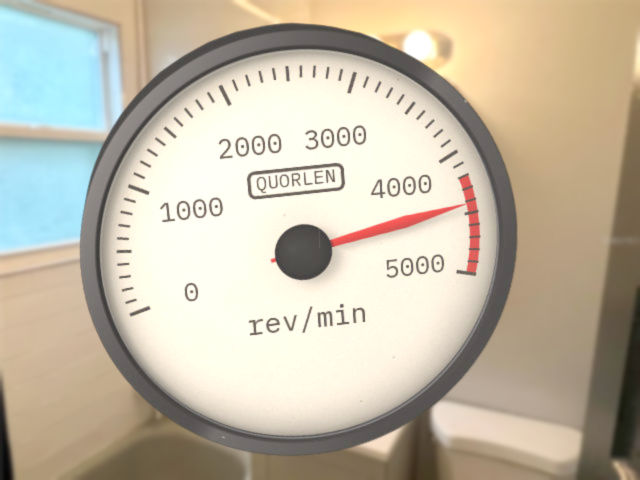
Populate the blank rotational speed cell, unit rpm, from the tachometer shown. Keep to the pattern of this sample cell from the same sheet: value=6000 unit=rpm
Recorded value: value=4400 unit=rpm
